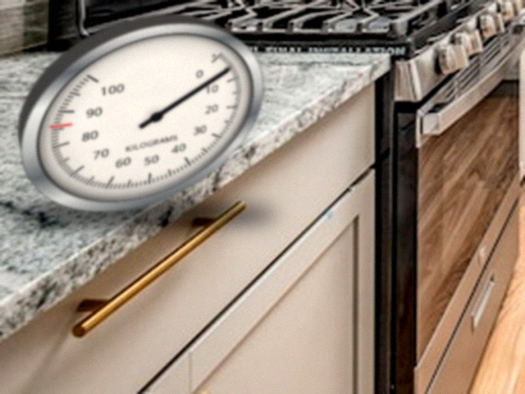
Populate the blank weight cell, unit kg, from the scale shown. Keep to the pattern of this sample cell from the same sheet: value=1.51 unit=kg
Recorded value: value=5 unit=kg
